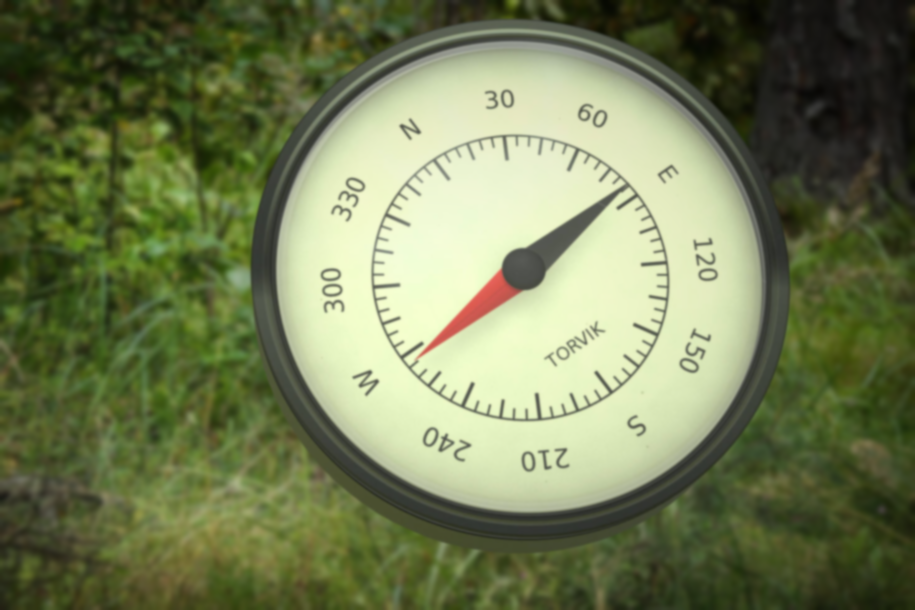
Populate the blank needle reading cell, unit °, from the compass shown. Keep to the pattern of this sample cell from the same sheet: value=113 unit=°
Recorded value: value=265 unit=°
